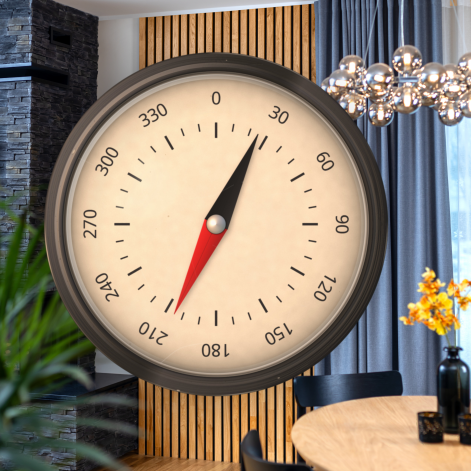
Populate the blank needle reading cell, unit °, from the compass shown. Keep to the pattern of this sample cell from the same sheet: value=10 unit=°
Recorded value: value=205 unit=°
